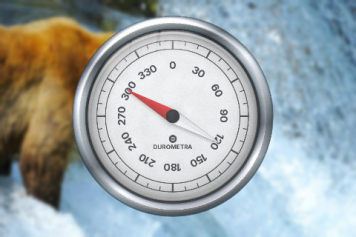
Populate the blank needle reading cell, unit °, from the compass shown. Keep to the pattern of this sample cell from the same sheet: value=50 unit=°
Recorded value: value=300 unit=°
